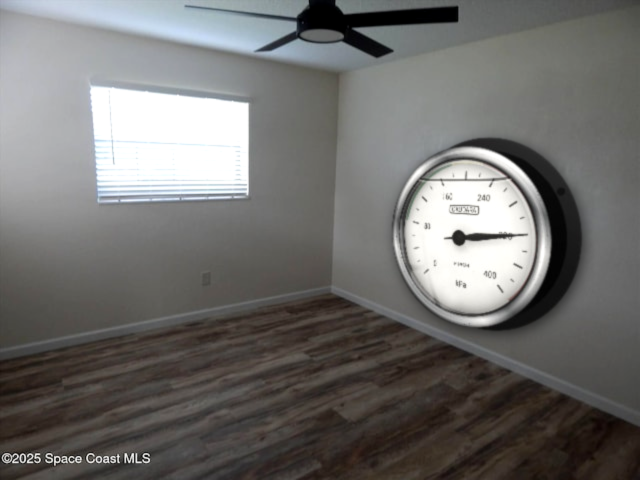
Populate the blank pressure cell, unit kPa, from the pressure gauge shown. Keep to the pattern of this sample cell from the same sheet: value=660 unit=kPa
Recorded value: value=320 unit=kPa
